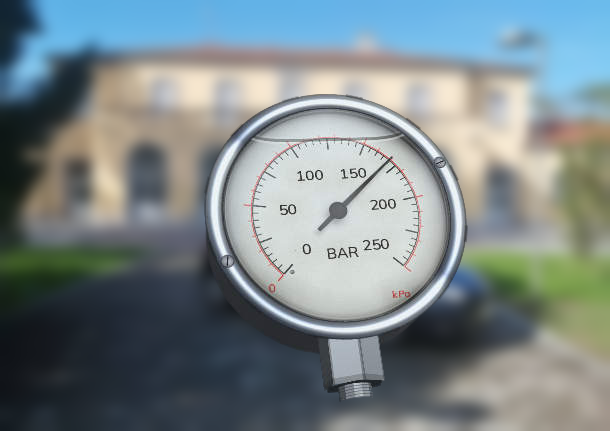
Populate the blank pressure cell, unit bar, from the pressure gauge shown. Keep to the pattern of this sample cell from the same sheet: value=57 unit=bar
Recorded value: value=170 unit=bar
